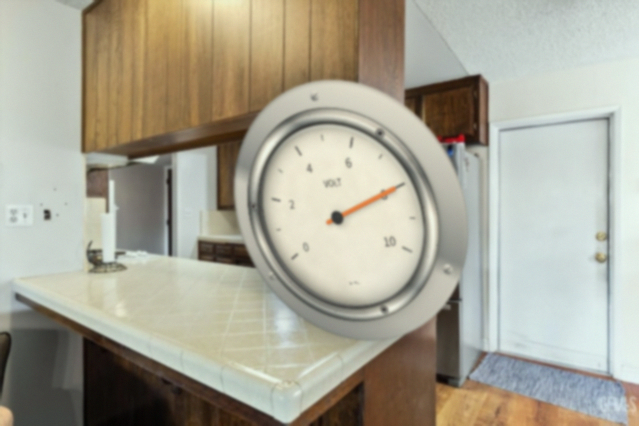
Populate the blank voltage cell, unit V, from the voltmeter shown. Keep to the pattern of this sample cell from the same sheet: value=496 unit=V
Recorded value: value=8 unit=V
